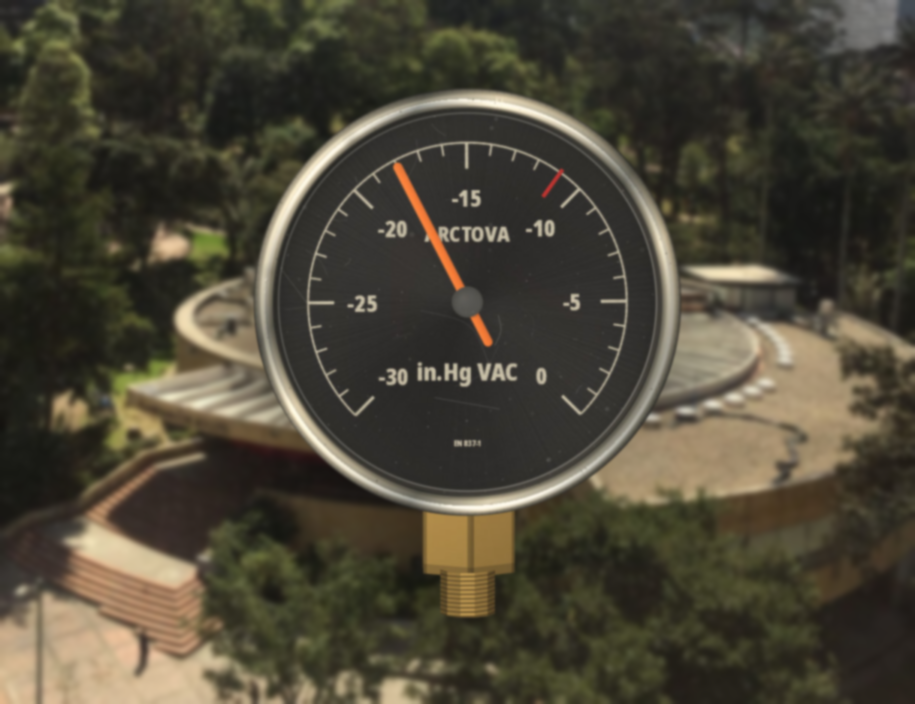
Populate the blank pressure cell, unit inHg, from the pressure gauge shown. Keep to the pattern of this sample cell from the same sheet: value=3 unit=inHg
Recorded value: value=-18 unit=inHg
